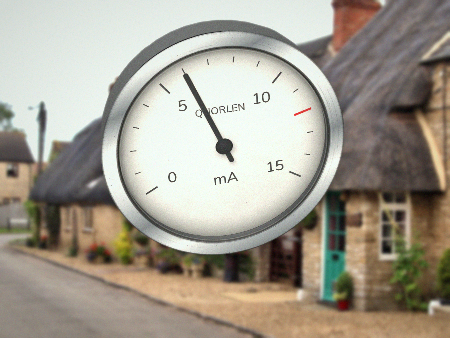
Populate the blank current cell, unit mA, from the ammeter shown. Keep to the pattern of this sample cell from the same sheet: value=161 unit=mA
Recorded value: value=6 unit=mA
